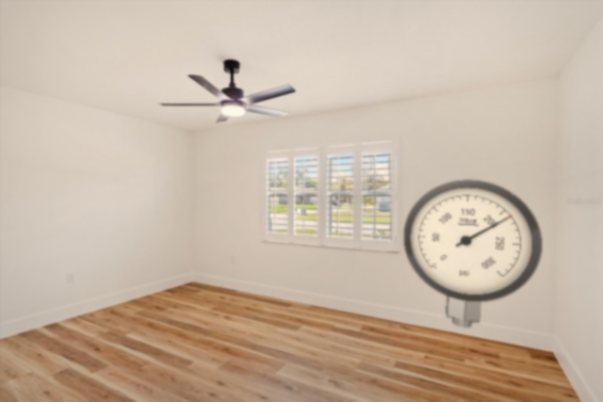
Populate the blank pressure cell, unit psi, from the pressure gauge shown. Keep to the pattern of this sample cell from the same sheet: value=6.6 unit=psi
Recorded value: value=210 unit=psi
